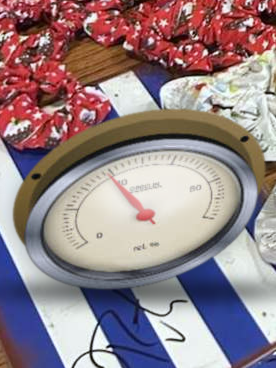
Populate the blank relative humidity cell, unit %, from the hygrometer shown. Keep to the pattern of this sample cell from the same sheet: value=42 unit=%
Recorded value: value=40 unit=%
